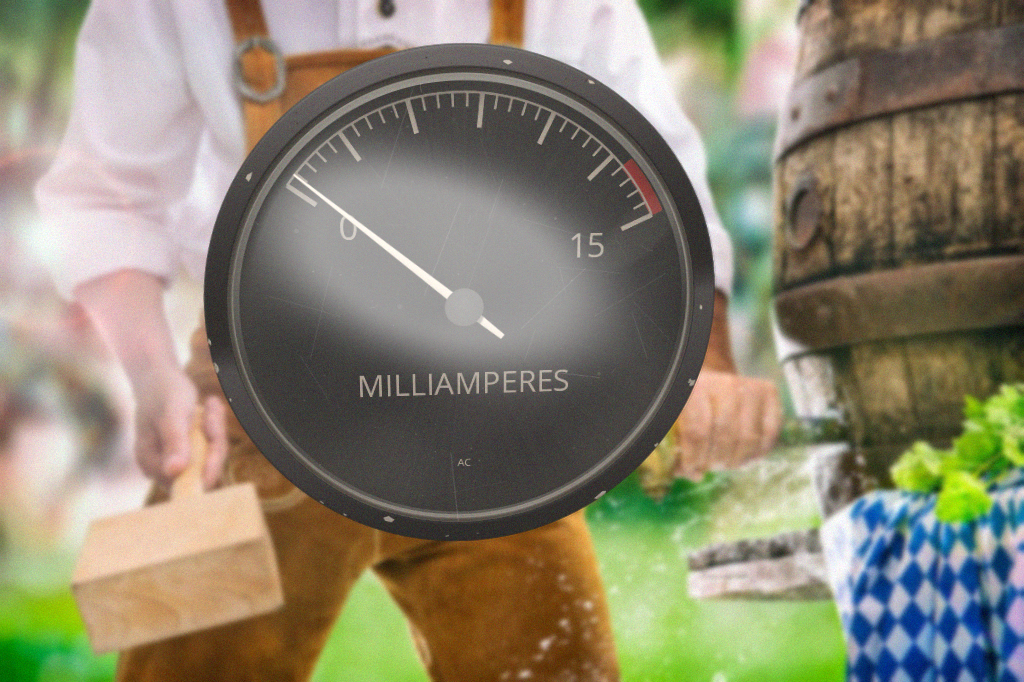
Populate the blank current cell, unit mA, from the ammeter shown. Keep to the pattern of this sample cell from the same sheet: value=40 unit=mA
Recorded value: value=0.5 unit=mA
